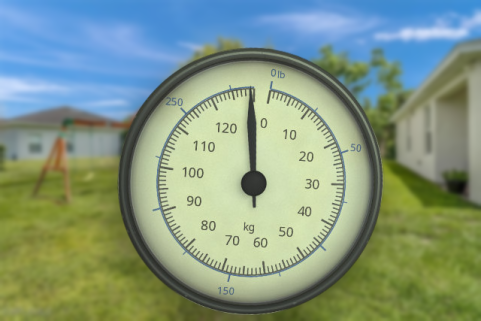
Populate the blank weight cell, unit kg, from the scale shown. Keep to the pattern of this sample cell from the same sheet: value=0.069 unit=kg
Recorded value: value=129 unit=kg
